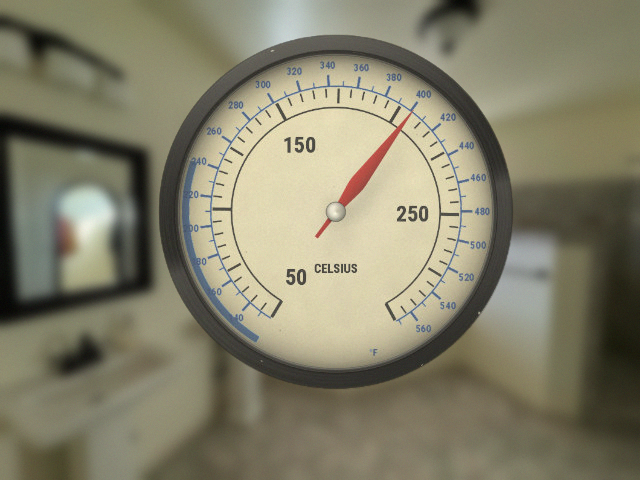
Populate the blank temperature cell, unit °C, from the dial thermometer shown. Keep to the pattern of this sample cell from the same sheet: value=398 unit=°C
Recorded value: value=205 unit=°C
